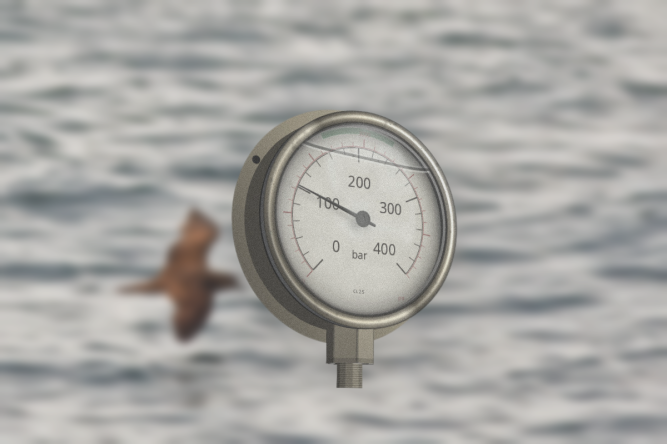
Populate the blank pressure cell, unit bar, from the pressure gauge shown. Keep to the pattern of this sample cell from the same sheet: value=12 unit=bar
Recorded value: value=100 unit=bar
